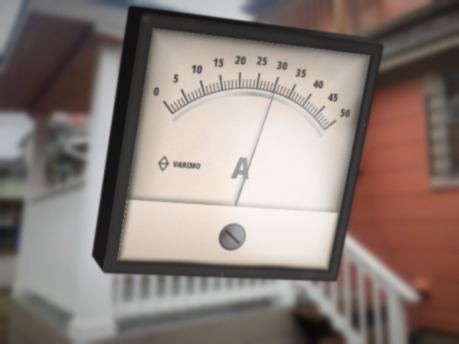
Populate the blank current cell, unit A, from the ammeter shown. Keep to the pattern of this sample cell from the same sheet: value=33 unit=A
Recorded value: value=30 unit=A
